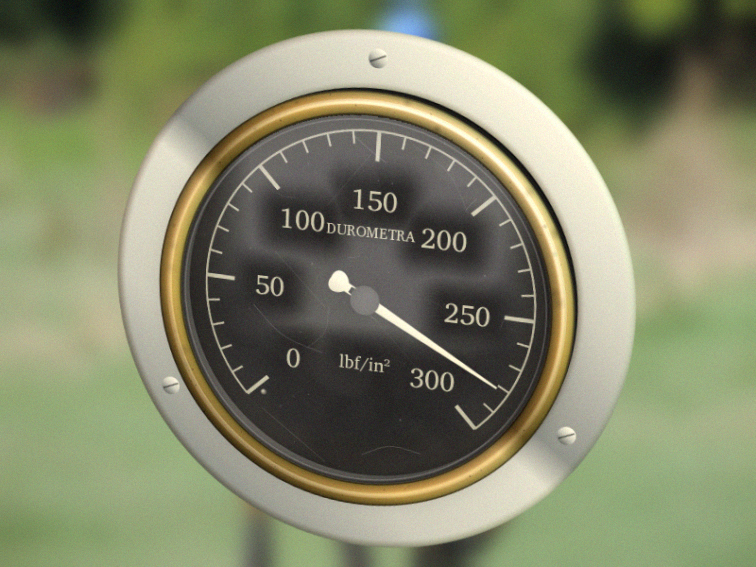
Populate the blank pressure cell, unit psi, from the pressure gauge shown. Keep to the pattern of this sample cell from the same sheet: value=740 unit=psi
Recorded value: value=280 unit=psi
